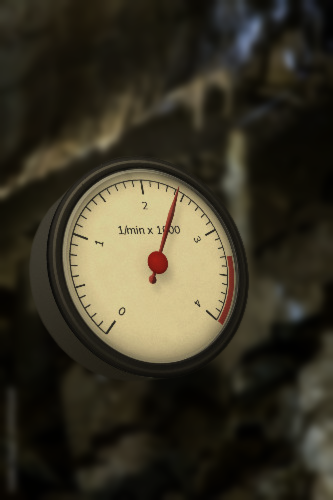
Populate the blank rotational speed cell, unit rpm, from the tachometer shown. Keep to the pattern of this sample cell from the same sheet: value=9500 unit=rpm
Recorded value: value=2400 unit=rpm
